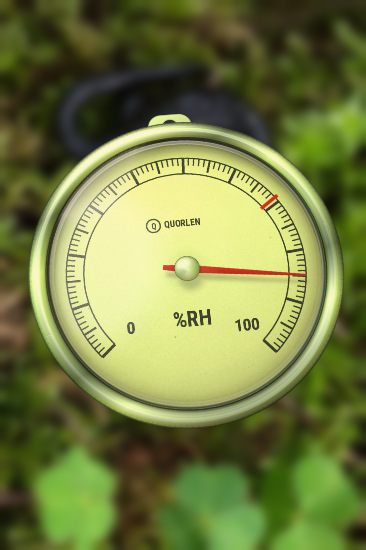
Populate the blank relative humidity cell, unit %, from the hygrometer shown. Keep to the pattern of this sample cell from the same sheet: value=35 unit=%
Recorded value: value=85 unit=%
